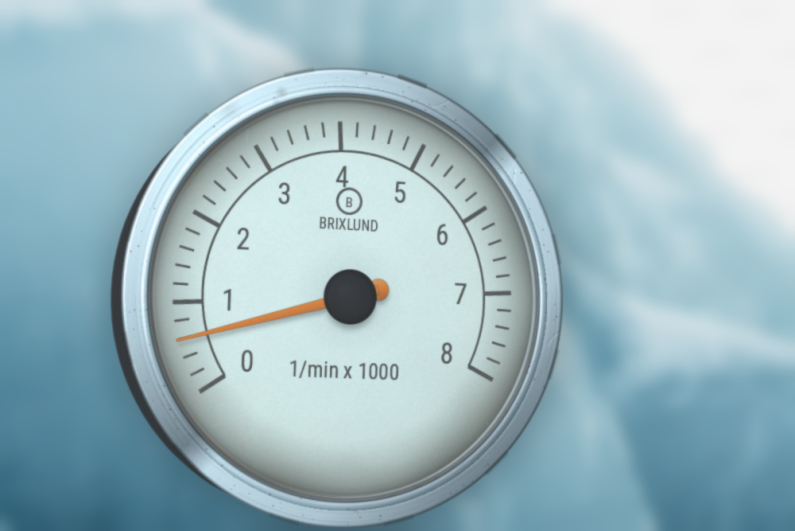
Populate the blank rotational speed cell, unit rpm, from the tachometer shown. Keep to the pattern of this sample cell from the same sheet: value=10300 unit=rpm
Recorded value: value=600 unit=rpm
